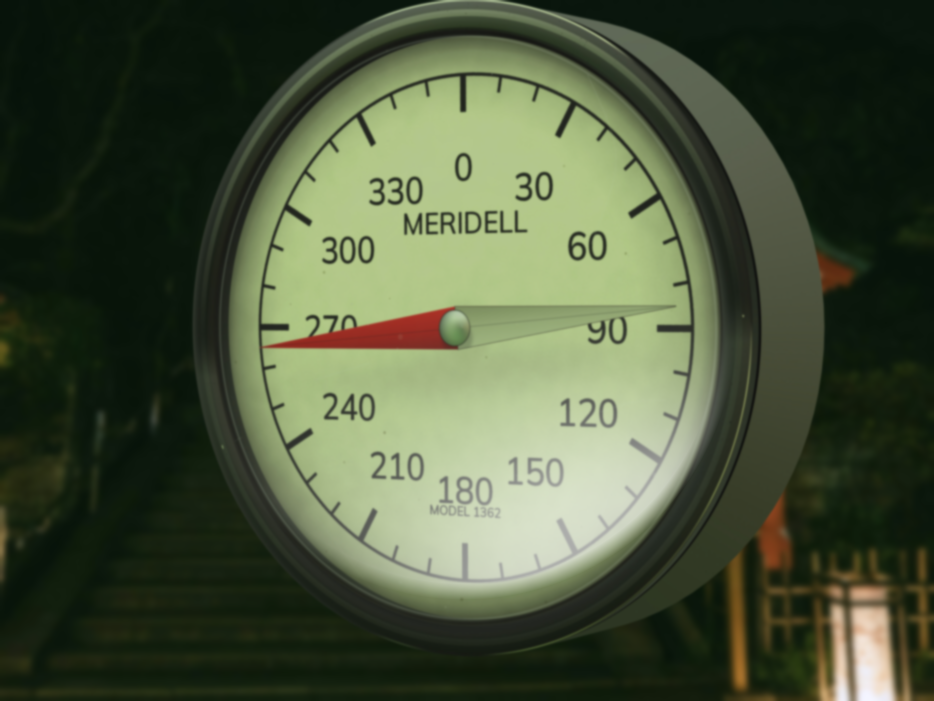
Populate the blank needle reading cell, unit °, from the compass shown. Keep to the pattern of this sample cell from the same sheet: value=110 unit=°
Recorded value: value=265 unit=°
